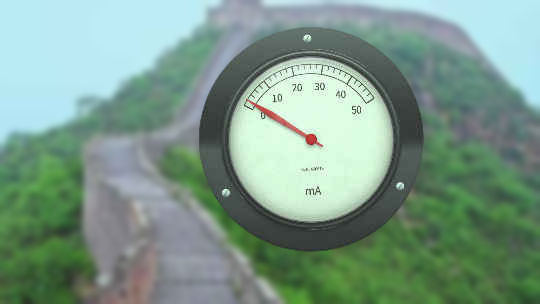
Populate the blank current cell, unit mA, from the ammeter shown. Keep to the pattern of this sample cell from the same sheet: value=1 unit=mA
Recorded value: value=2 unit=mA
